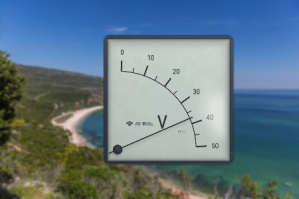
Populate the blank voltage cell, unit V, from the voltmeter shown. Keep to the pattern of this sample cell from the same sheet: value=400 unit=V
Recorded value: value=37.5 unit=V
